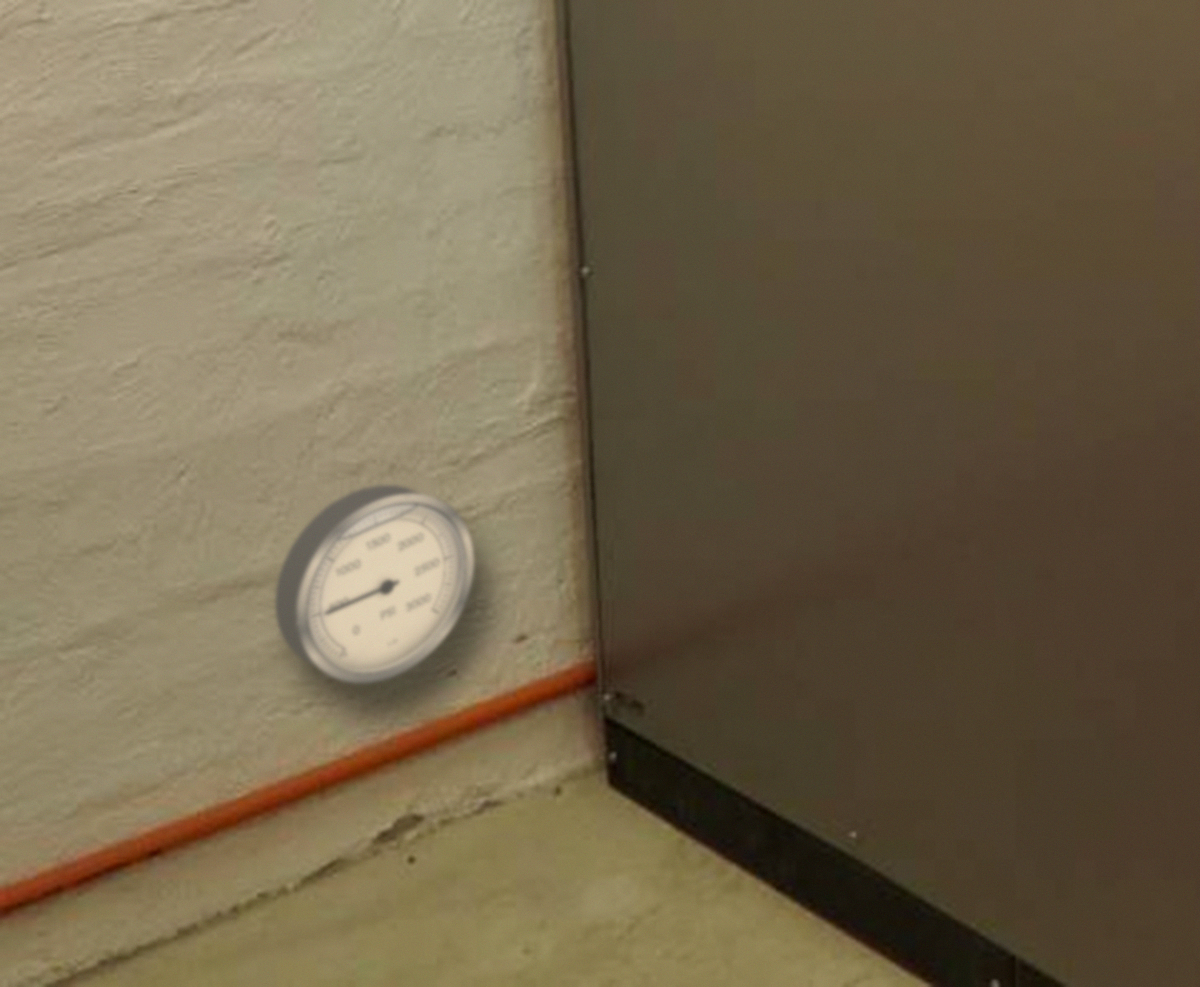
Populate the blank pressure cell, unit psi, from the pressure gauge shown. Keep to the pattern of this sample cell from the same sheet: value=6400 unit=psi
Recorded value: value=500 unit=psi
